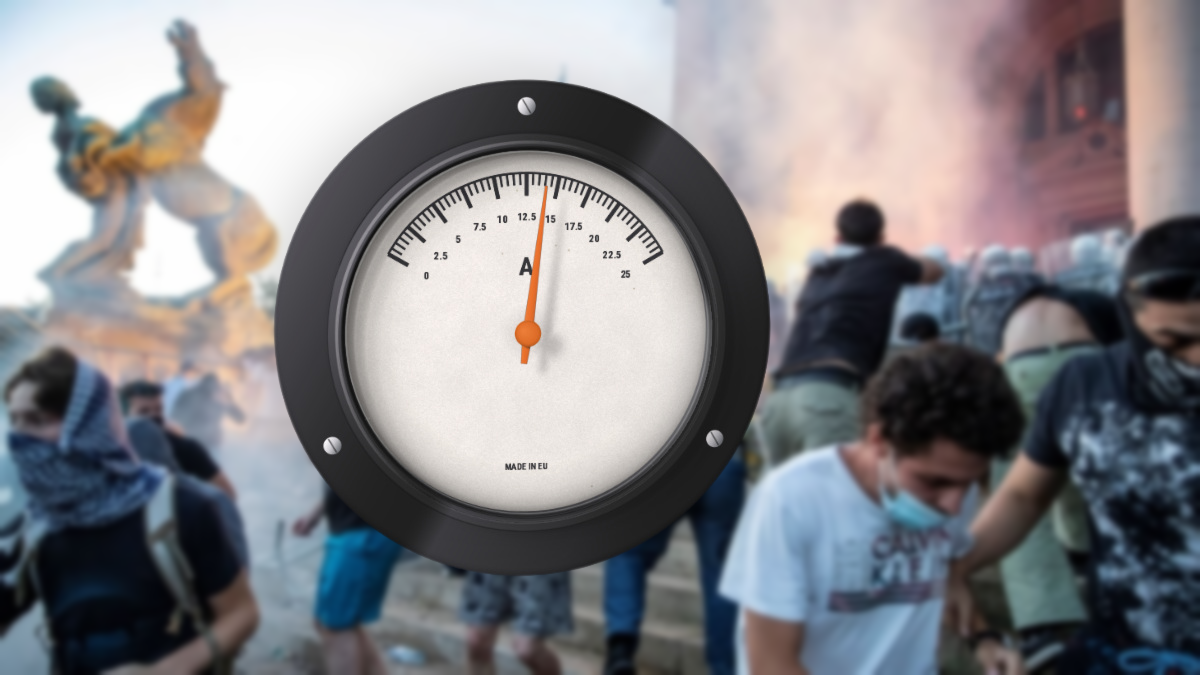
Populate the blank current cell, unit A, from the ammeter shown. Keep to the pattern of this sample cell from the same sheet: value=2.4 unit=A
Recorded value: value=14 unit=A
